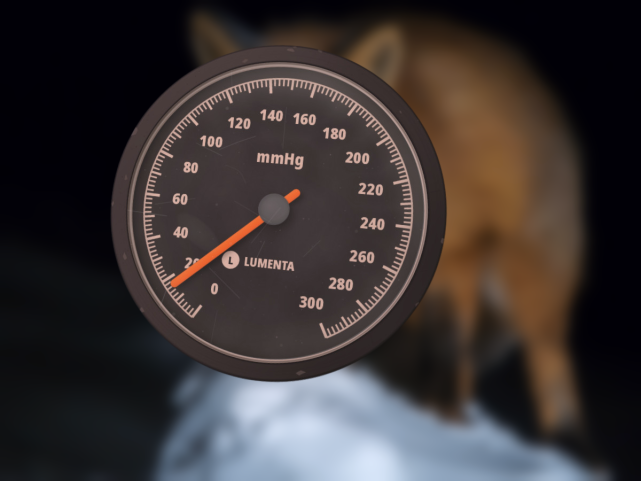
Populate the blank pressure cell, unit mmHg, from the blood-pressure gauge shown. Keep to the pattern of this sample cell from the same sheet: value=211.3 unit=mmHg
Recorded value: value=16 unit=mmHg
